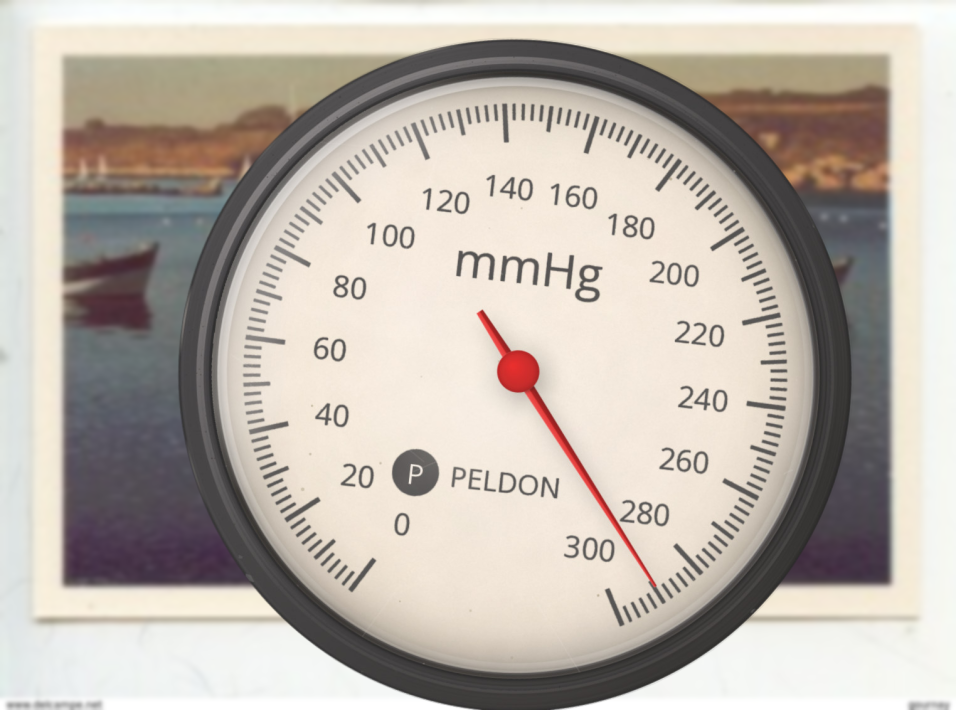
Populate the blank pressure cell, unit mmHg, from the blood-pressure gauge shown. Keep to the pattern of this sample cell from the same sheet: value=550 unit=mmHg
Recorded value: value=290 unit=mmHg
